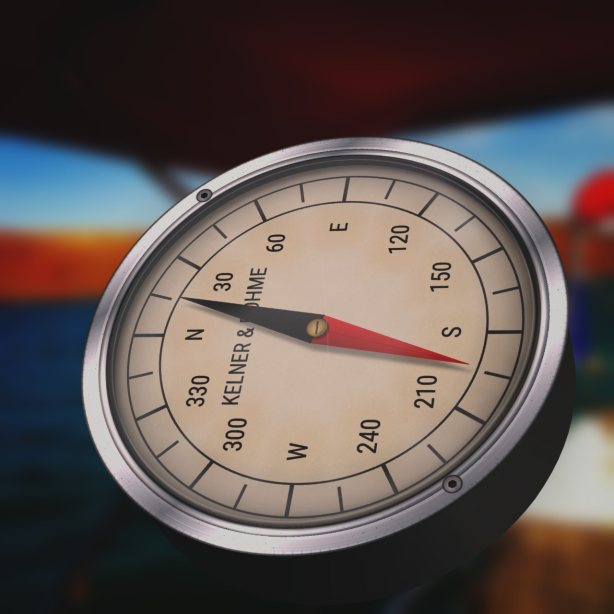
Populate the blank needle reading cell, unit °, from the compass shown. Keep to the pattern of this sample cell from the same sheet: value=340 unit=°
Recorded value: value=195 unit=°
